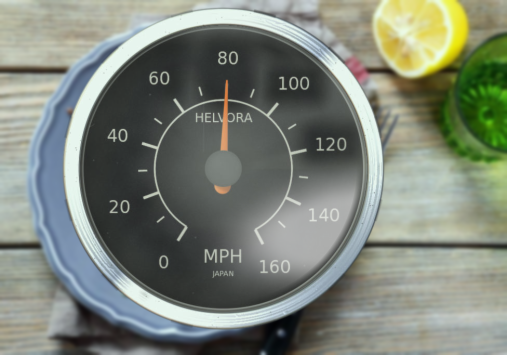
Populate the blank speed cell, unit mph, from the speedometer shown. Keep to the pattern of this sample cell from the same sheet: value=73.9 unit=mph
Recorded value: value=80 unit=mph
